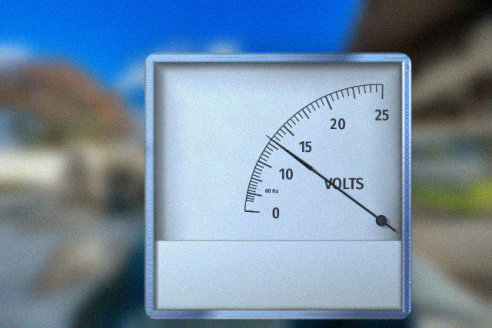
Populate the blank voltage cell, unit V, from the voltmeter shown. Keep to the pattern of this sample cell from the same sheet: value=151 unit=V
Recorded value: value=13 unit=V
